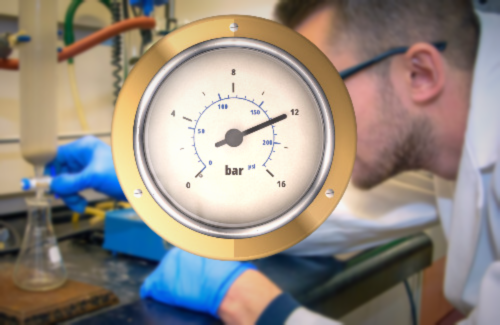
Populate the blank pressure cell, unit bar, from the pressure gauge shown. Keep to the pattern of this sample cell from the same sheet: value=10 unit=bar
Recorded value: value=12 unit=bar
